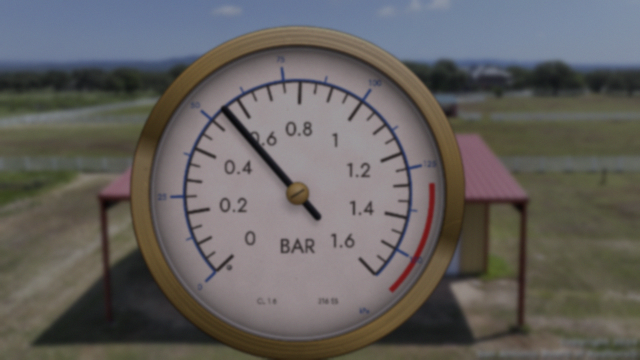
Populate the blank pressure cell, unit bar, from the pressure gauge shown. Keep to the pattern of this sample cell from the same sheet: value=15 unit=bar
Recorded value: value=0.55 unit=bar
